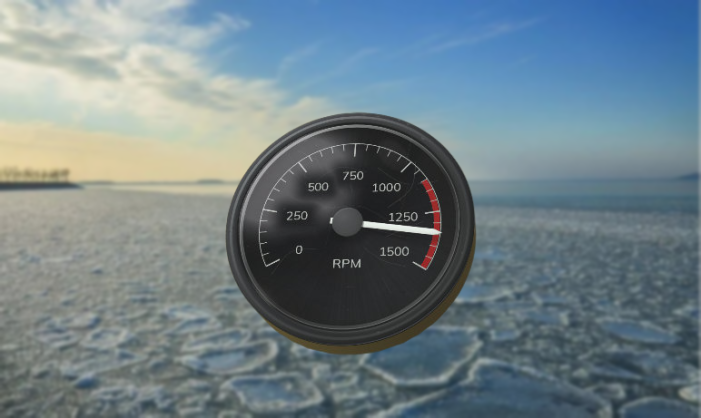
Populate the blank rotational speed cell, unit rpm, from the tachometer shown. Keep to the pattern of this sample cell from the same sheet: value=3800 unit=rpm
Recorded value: value=1350 unit=rpm
